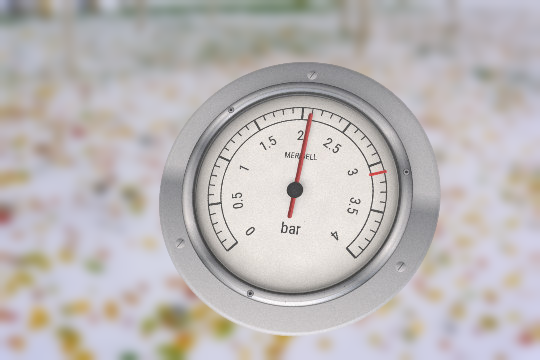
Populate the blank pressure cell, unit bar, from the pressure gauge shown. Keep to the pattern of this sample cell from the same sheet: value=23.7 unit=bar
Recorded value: value=2.1 unit=bar
